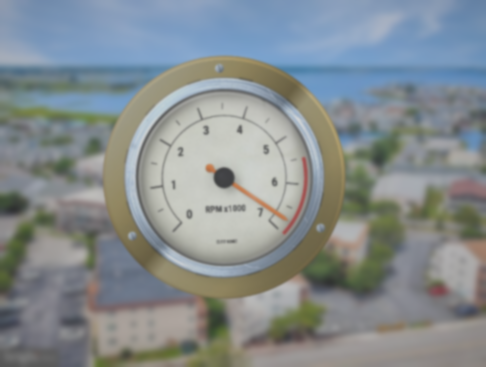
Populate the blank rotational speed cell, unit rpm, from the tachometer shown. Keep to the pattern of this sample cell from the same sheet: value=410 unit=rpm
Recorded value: value=6750 unit=rpm
